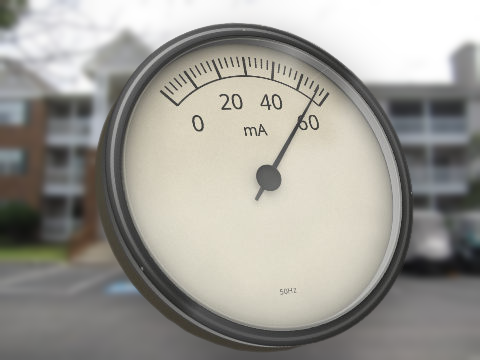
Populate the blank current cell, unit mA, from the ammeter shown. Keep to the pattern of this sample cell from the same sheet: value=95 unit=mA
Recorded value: value=56 unit=mA
